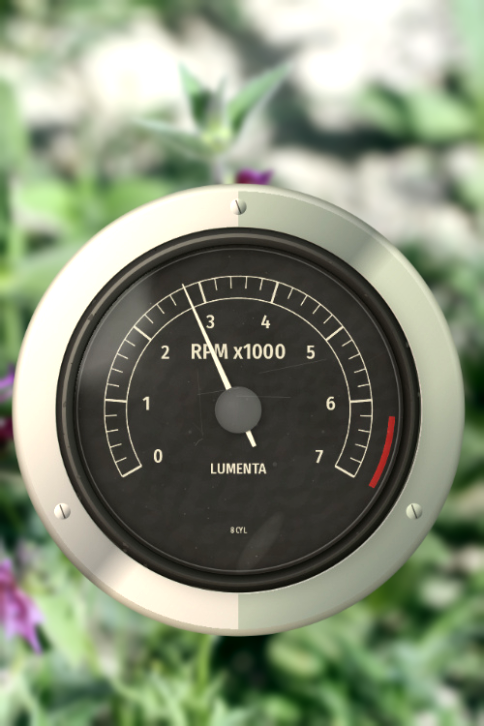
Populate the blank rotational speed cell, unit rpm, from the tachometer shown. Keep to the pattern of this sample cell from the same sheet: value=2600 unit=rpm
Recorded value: value=2800 unit=rpm
